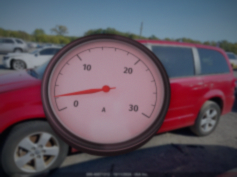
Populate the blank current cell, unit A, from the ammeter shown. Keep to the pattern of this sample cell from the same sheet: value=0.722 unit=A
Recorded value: value=2 unit=A
